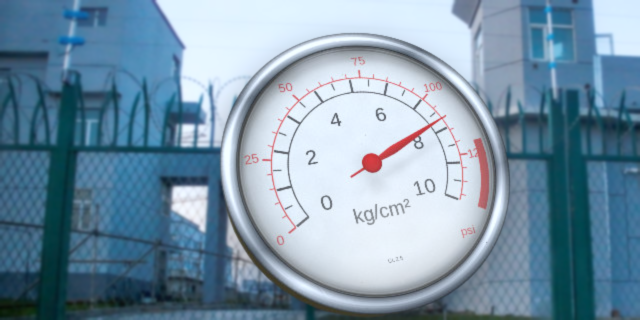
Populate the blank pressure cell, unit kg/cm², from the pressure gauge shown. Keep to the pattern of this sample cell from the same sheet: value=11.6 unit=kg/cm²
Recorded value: value=7.75 unit=kg/cm²
